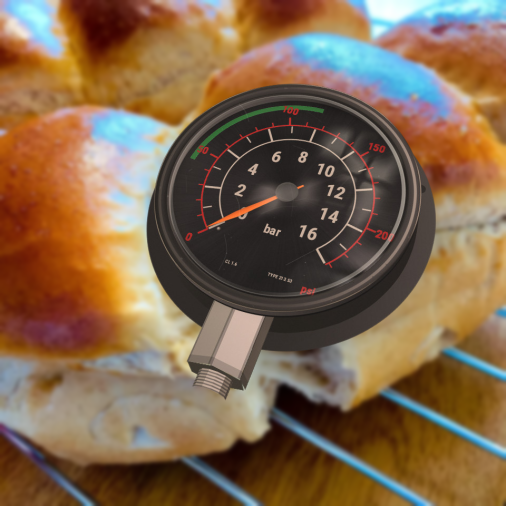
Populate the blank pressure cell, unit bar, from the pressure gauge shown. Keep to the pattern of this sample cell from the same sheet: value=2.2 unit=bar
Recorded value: value=0 unit=bar
